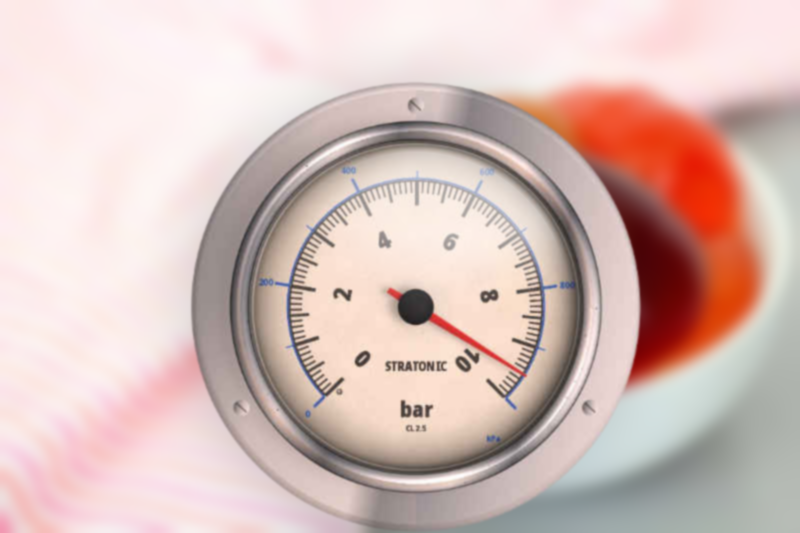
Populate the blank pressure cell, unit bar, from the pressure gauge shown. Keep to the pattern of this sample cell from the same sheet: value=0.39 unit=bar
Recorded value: value=9.5 unit=bar
